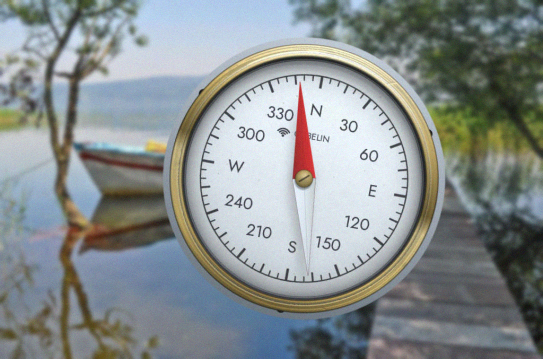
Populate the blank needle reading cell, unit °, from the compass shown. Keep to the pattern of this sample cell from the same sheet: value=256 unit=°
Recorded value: value=347.5 unit=°
